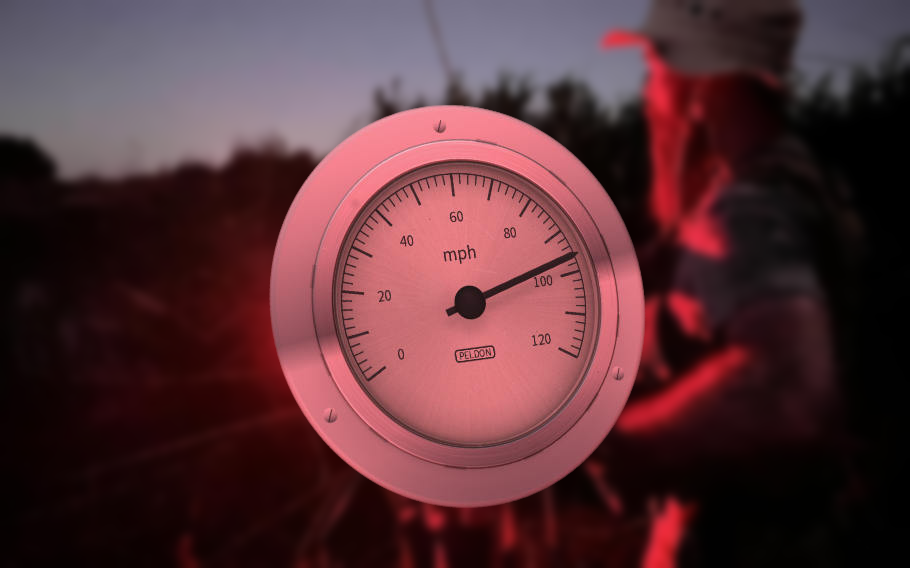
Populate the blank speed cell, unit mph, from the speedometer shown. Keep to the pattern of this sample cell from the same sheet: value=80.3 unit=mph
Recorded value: value=96 unit=mph
